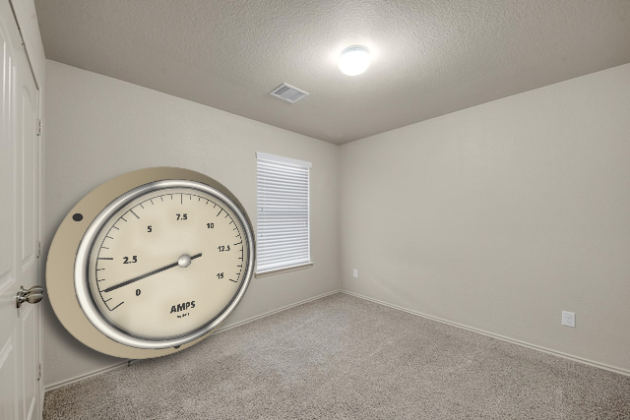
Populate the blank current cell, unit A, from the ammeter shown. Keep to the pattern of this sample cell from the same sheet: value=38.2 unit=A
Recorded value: value=1 unit=A
